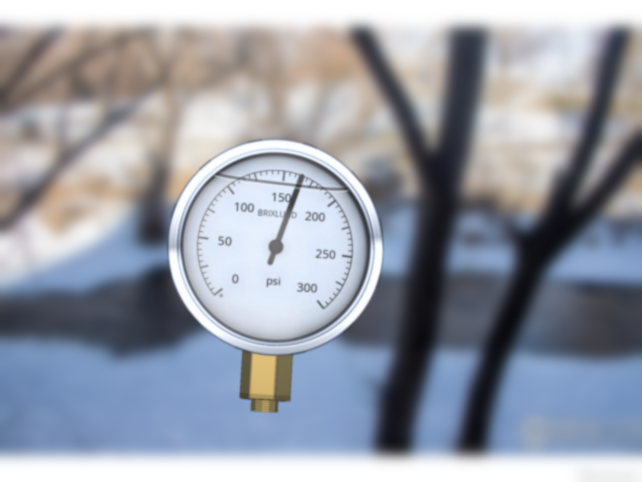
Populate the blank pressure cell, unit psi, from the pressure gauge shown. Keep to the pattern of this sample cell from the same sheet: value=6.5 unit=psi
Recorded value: value=165 unit=psi
